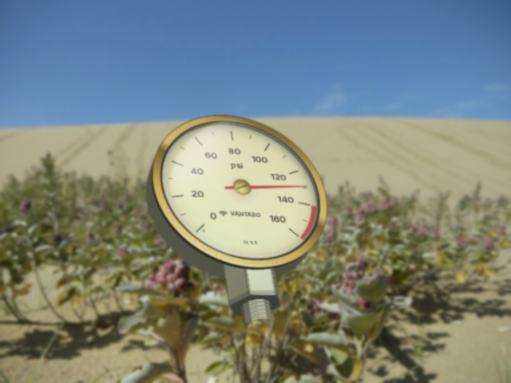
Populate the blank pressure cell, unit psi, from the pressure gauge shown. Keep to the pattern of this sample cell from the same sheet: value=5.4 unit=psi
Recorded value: value=130 unit=psi
